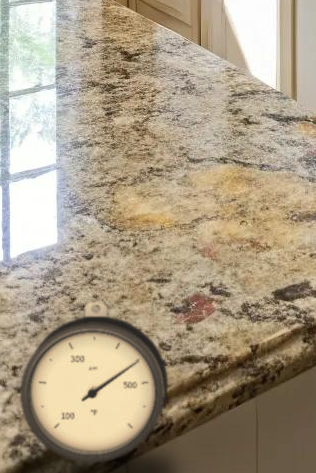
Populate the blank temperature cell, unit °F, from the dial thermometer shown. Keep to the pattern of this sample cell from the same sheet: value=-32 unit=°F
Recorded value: value=450 unit=°F
